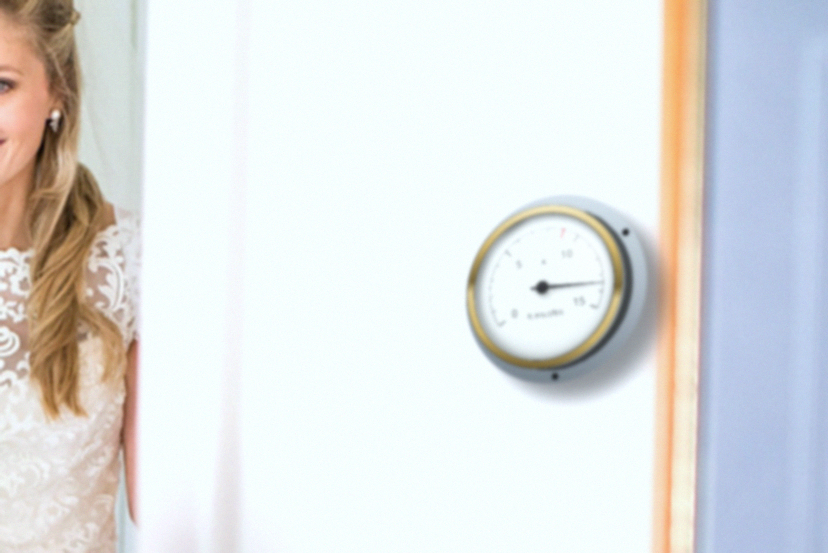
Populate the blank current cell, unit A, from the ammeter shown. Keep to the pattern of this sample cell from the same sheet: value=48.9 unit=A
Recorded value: value=13.5 unit=A
